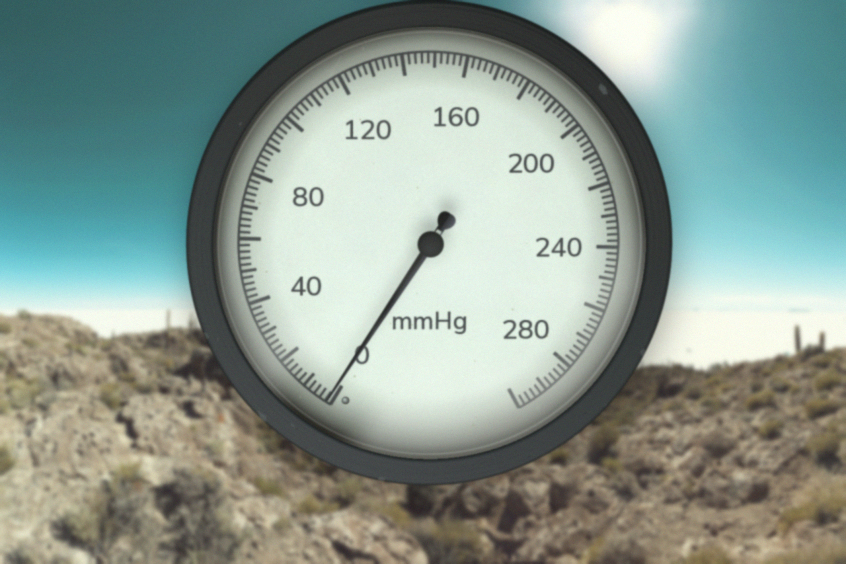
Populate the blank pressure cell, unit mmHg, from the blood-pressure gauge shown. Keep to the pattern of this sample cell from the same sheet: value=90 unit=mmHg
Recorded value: value=2 unit=mmHg
